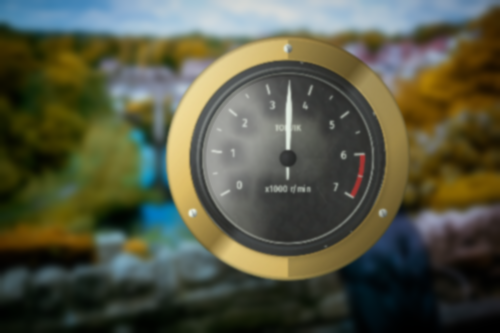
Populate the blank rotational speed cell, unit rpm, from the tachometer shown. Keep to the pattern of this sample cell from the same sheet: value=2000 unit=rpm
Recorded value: value=3500 unit=rpm
